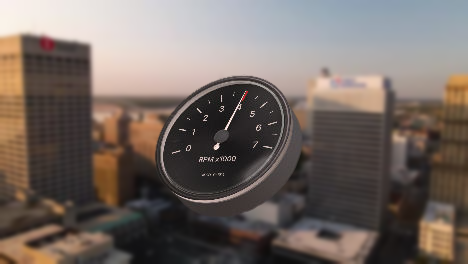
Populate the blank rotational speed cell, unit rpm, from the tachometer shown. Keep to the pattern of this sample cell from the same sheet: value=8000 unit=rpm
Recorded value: value=4000 unit=rpm
